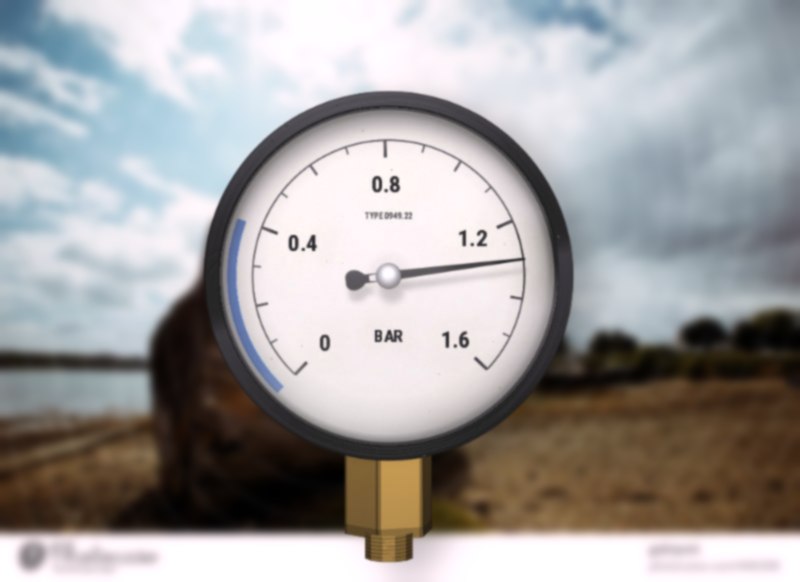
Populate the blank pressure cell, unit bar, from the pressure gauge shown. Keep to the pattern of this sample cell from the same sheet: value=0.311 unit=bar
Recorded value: value=1.3 unit=bar
